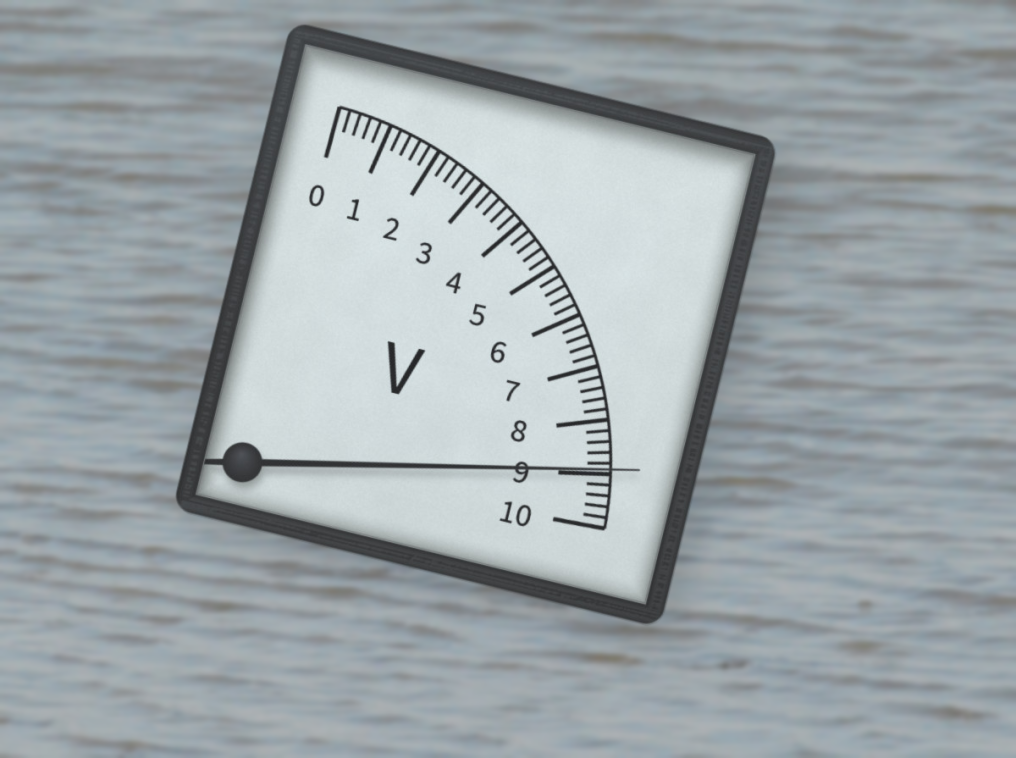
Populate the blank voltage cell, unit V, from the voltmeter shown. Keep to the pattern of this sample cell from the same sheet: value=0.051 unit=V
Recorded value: value=8.9 unit=V
